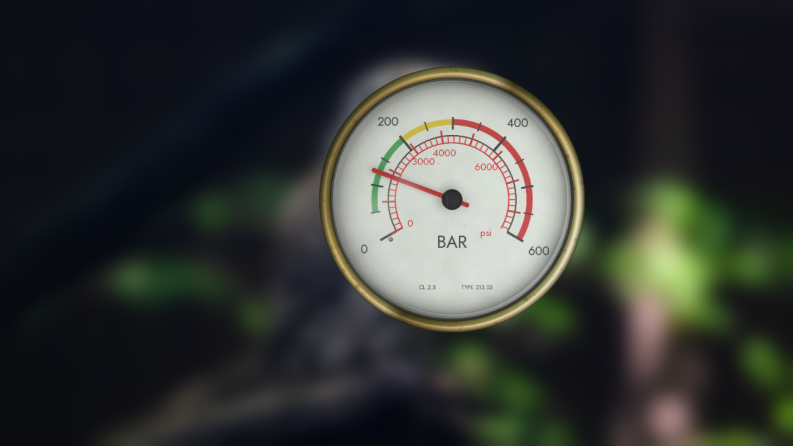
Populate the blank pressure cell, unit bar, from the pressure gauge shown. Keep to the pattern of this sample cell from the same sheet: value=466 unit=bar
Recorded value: value=125 unit=bar
